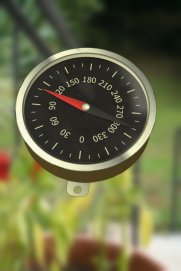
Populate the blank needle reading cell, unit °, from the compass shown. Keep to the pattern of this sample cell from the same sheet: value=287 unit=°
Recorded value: value=110 unit=°
